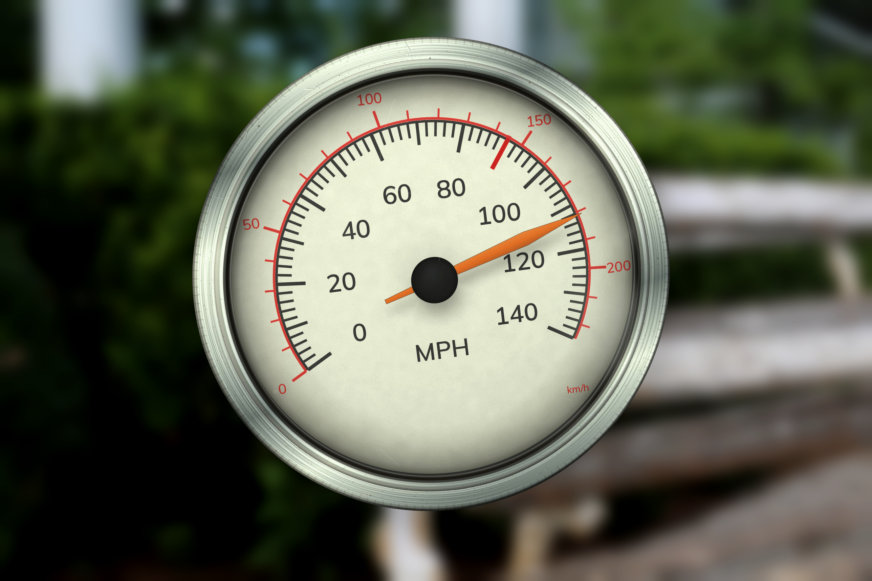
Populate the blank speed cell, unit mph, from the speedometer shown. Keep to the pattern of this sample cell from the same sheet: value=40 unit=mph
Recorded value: value=112 unit=mph
